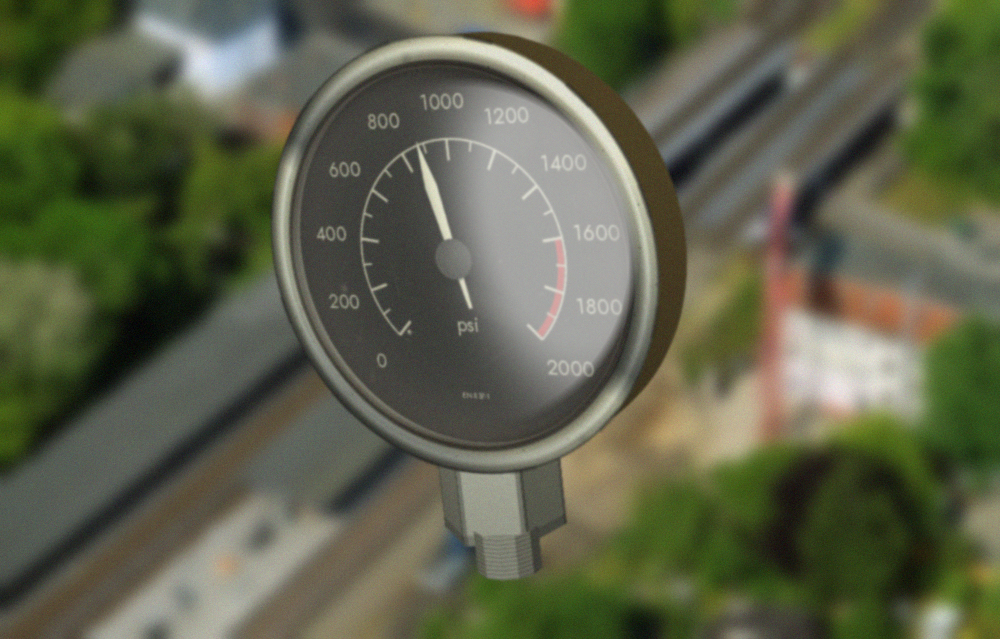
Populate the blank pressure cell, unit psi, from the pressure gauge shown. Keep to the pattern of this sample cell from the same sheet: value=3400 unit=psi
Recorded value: value=900 unit=psi
